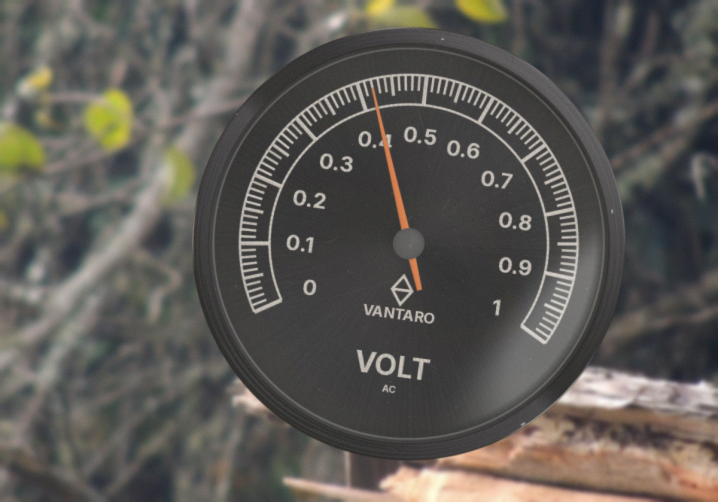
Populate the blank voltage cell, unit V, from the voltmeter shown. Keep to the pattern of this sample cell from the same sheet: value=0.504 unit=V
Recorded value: value=0.42 unit=V
